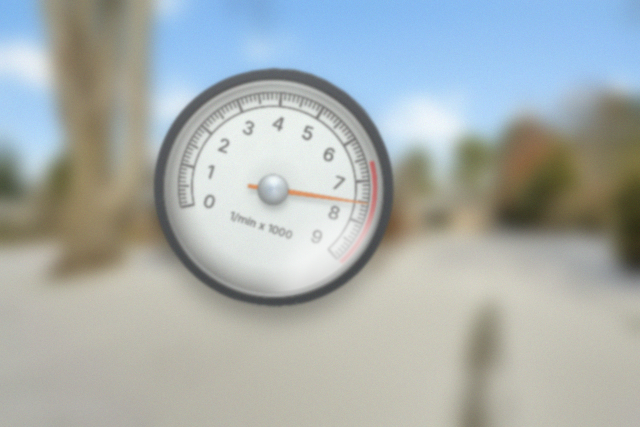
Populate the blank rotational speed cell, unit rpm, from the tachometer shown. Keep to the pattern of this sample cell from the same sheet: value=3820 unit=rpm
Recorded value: value=7500 unit=rpm
